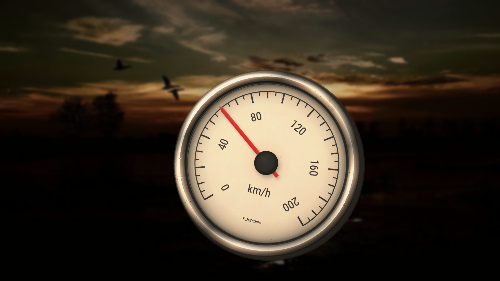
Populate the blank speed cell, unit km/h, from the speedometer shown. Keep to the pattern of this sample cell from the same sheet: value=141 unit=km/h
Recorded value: value=60 unit=km/h
